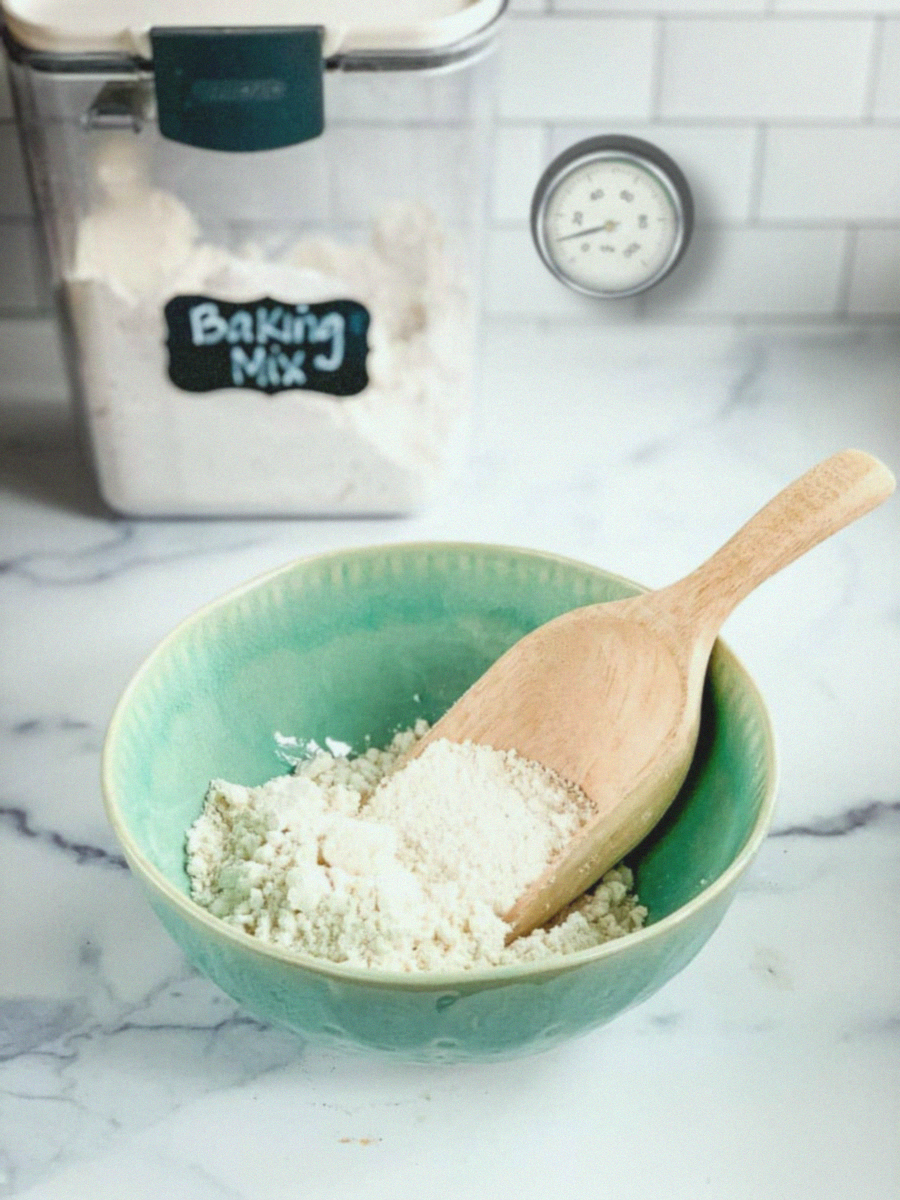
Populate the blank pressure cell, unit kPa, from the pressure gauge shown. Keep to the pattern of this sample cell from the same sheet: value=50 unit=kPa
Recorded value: value=10 unit=kPa
